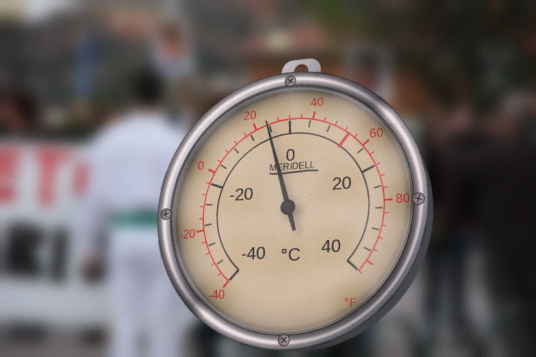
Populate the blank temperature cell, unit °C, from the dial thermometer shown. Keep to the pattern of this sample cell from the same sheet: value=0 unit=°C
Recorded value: value=-4 unit=°C
